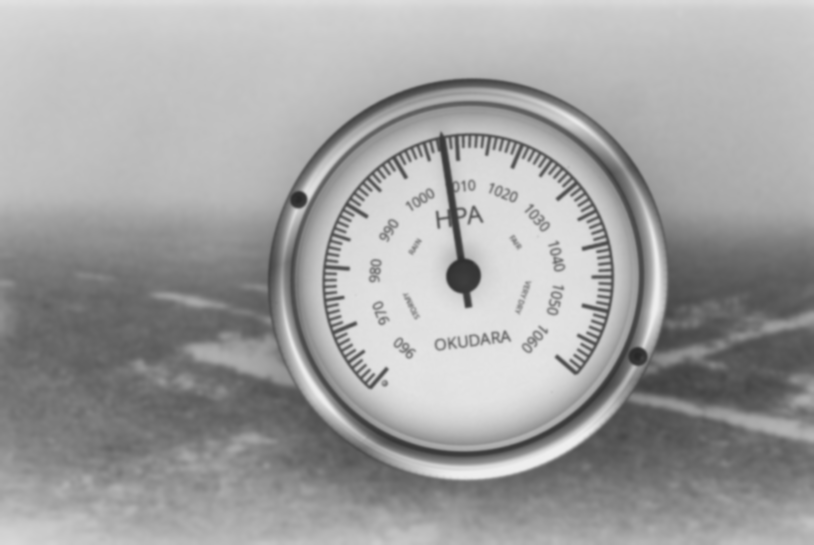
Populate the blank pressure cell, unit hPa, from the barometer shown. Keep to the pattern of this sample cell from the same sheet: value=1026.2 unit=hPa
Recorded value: value=1008 unit=hPa
